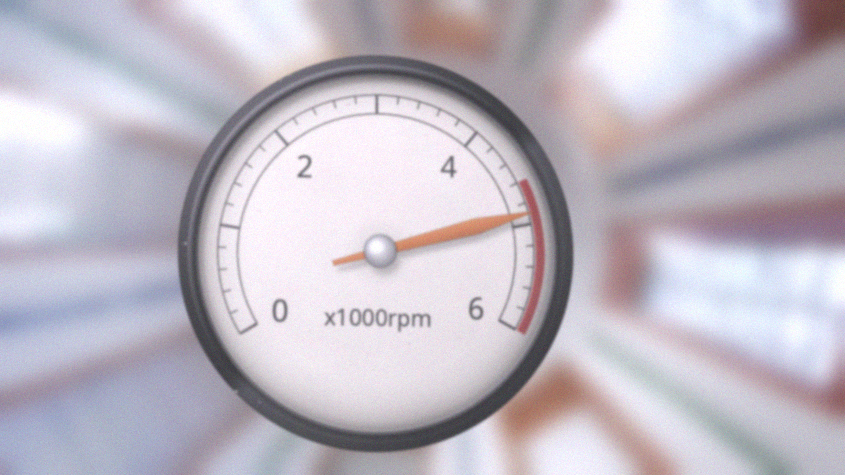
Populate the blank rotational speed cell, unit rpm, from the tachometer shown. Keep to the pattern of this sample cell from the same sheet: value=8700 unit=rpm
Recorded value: value=4900 unit=rpm
